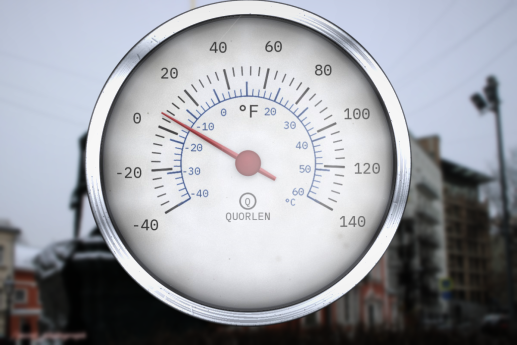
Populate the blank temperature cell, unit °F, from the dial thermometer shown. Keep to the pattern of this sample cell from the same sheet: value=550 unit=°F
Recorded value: value=6 unit=°F
